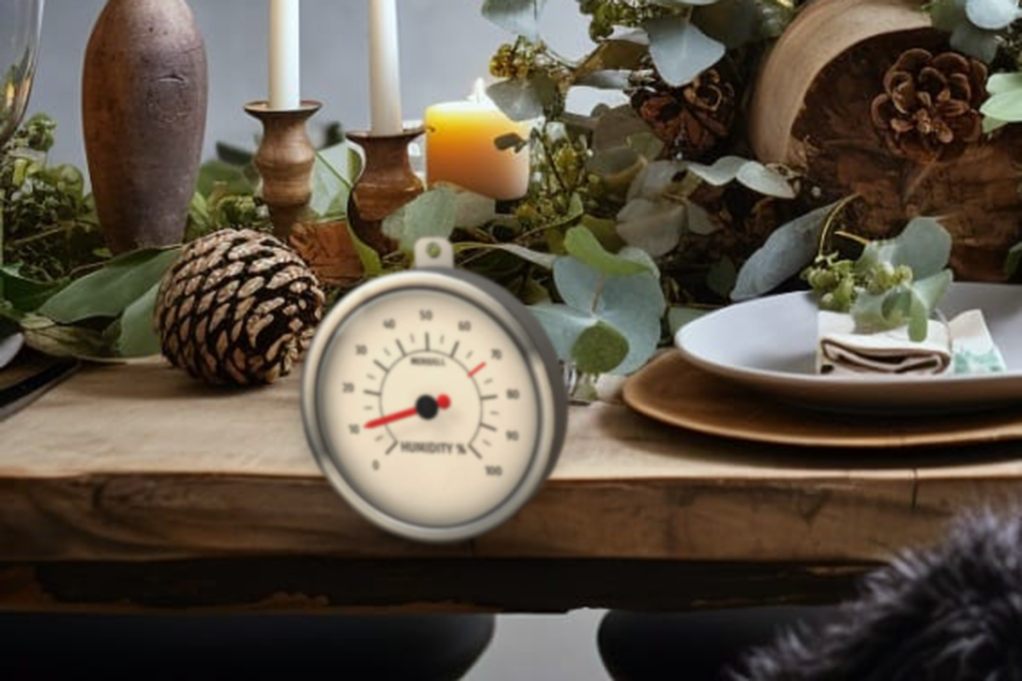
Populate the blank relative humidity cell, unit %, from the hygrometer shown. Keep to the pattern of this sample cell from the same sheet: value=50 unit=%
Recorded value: value=10 unit=%
